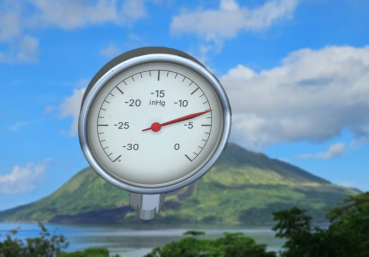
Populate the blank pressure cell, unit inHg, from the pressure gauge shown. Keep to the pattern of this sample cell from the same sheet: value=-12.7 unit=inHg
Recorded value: value=-7 unit=inHg
